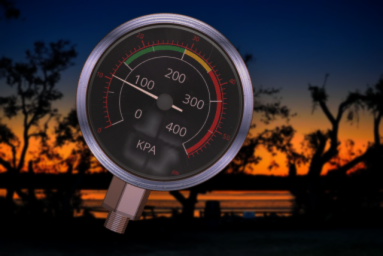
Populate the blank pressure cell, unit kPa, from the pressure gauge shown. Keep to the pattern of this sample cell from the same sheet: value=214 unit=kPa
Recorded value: value=75 unit=kPa
